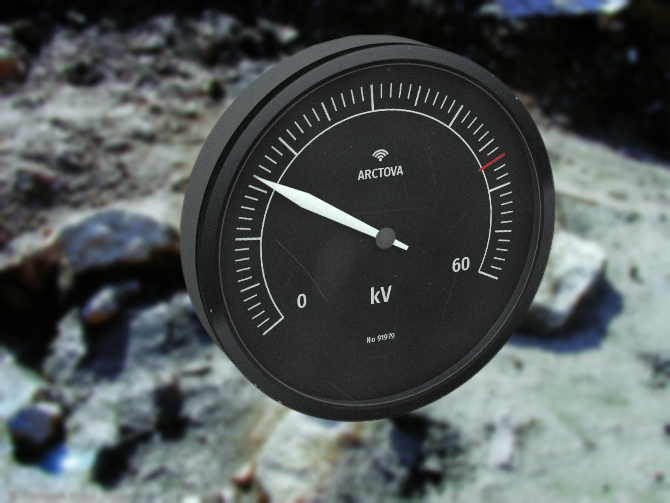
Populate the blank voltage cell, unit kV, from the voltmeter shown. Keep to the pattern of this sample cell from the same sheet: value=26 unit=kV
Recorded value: value=16 unit=kV
